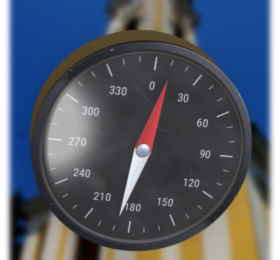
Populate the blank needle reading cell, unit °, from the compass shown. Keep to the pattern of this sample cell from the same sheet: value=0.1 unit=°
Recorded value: value=10 unit=°
